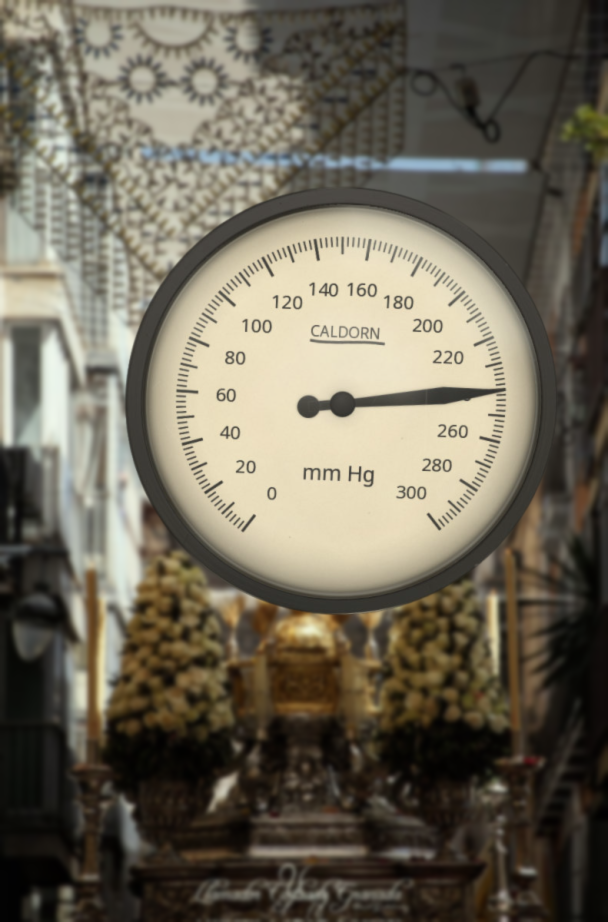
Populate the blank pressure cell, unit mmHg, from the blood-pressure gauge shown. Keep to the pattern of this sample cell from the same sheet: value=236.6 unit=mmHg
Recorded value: value=240 unit=mmHg
